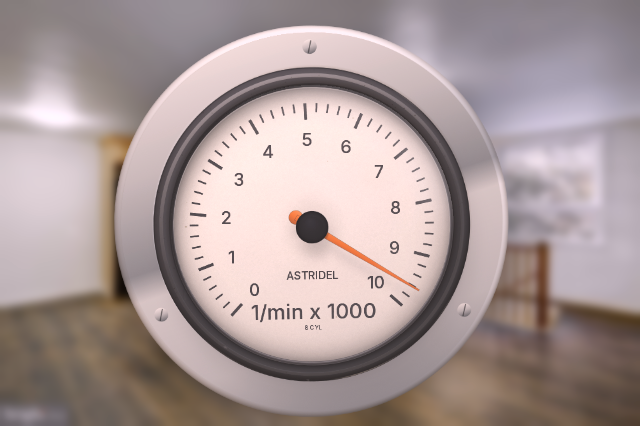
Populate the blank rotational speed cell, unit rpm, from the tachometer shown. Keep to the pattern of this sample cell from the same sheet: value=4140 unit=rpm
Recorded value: value=9600 unit=rpm
